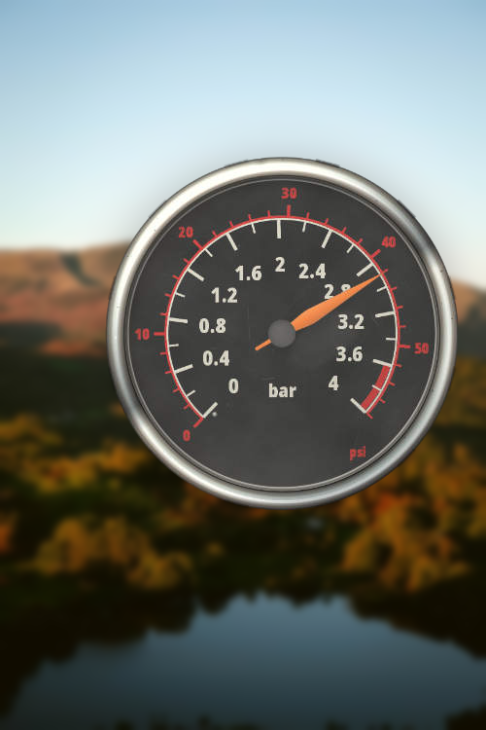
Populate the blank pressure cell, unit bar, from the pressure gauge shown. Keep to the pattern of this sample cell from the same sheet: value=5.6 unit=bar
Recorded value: value=2.9 unit=bar
